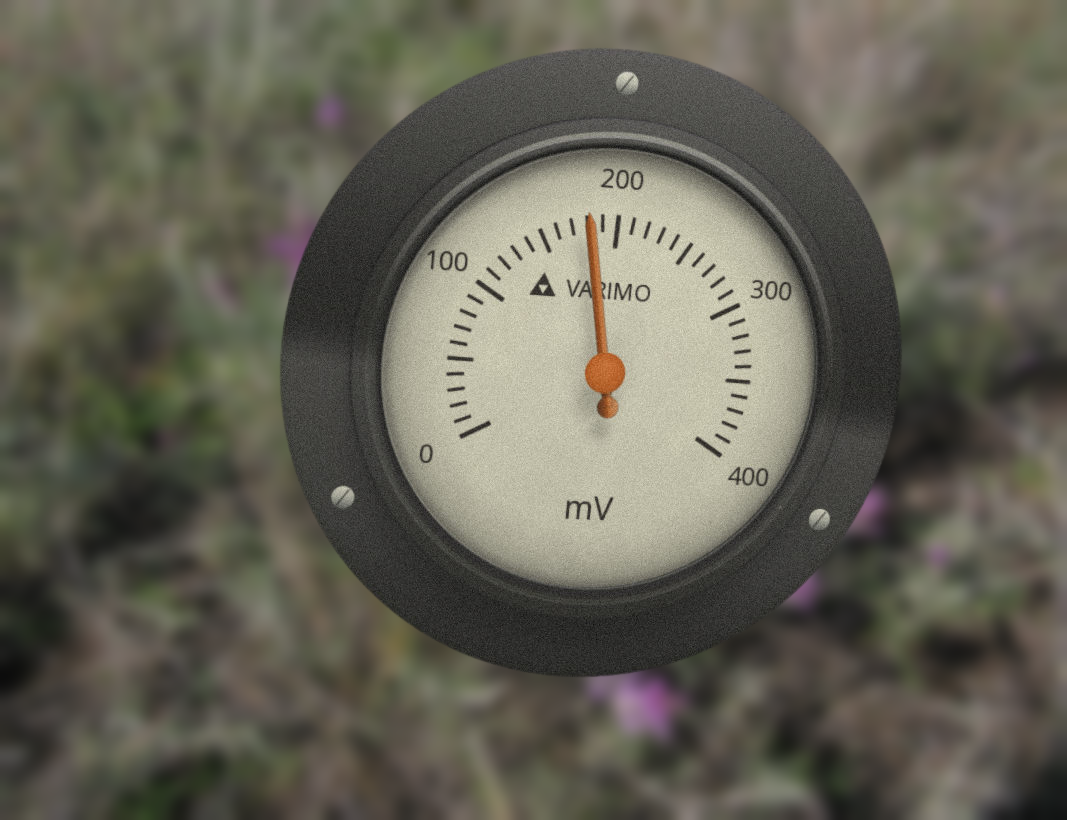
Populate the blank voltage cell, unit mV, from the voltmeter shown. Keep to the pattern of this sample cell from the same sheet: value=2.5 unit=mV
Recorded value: value=180 unit=mV
